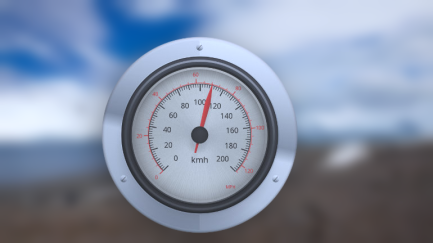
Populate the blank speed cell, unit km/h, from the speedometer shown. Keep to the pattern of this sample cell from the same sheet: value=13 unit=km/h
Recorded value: value=110 unit=km/h
